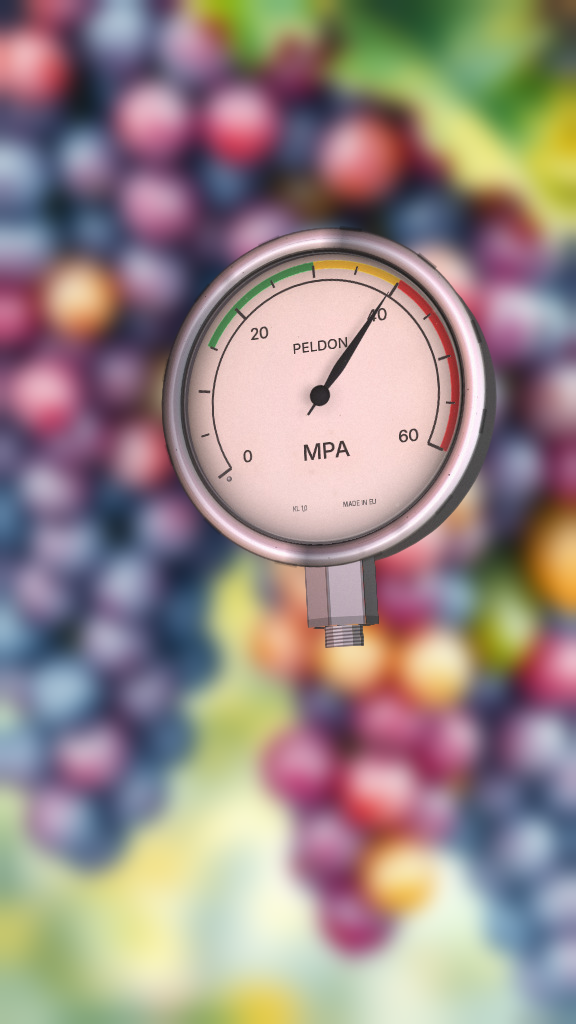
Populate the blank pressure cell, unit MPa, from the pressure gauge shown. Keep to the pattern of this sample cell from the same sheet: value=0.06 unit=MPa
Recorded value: value=40 unit=MPa
